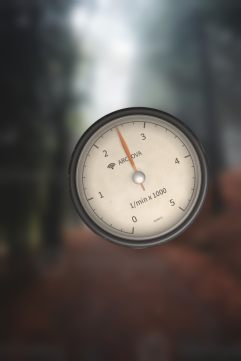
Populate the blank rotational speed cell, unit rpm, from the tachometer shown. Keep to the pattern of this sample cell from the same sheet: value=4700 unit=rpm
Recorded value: value=2500 unit=rpm
